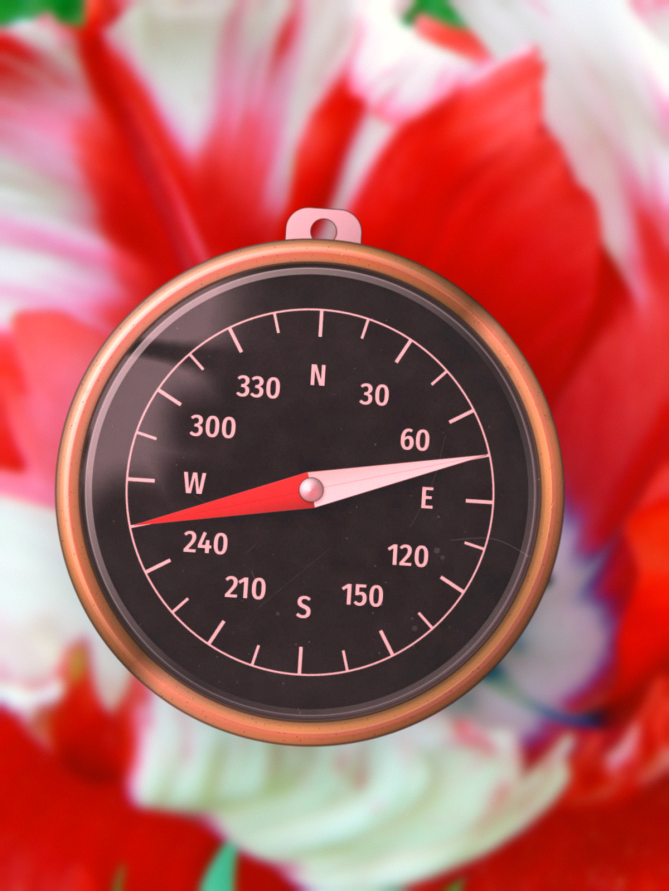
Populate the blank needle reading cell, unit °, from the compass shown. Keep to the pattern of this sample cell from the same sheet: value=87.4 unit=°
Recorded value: value=255 unit=°
